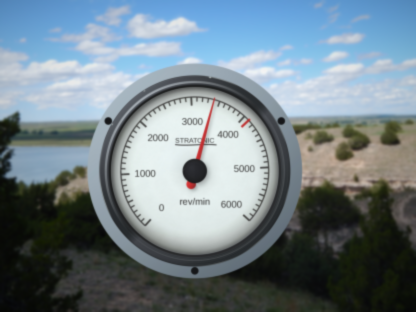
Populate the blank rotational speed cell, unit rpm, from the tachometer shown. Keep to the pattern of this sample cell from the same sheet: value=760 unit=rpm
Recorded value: value=3400 unit=rpm
